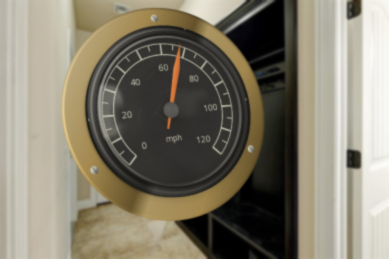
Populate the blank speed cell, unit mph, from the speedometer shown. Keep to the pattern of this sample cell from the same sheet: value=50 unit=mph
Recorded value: value=67.5 unit=mph
